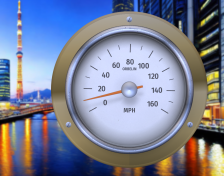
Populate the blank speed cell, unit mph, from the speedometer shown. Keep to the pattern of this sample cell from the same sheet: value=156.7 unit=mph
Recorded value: value=10 unit=mph
